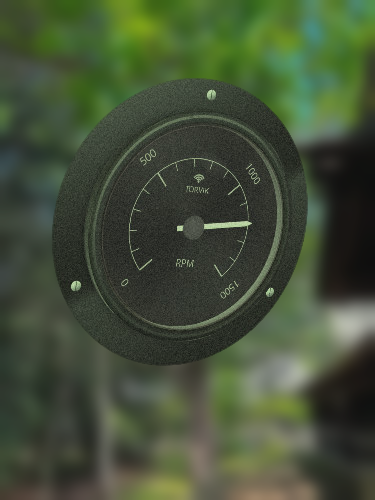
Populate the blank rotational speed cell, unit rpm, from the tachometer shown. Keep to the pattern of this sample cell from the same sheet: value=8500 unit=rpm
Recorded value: value=1200 unit=rpm
